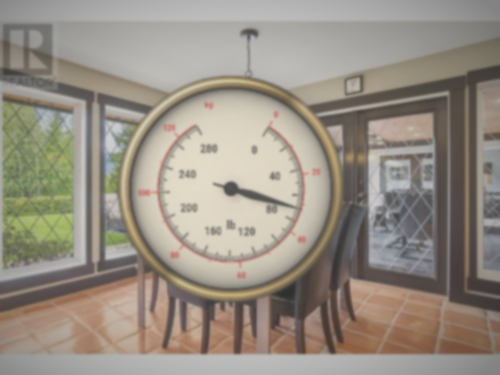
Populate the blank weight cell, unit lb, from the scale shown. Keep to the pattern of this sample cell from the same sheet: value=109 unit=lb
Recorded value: value=70 unit=lb
